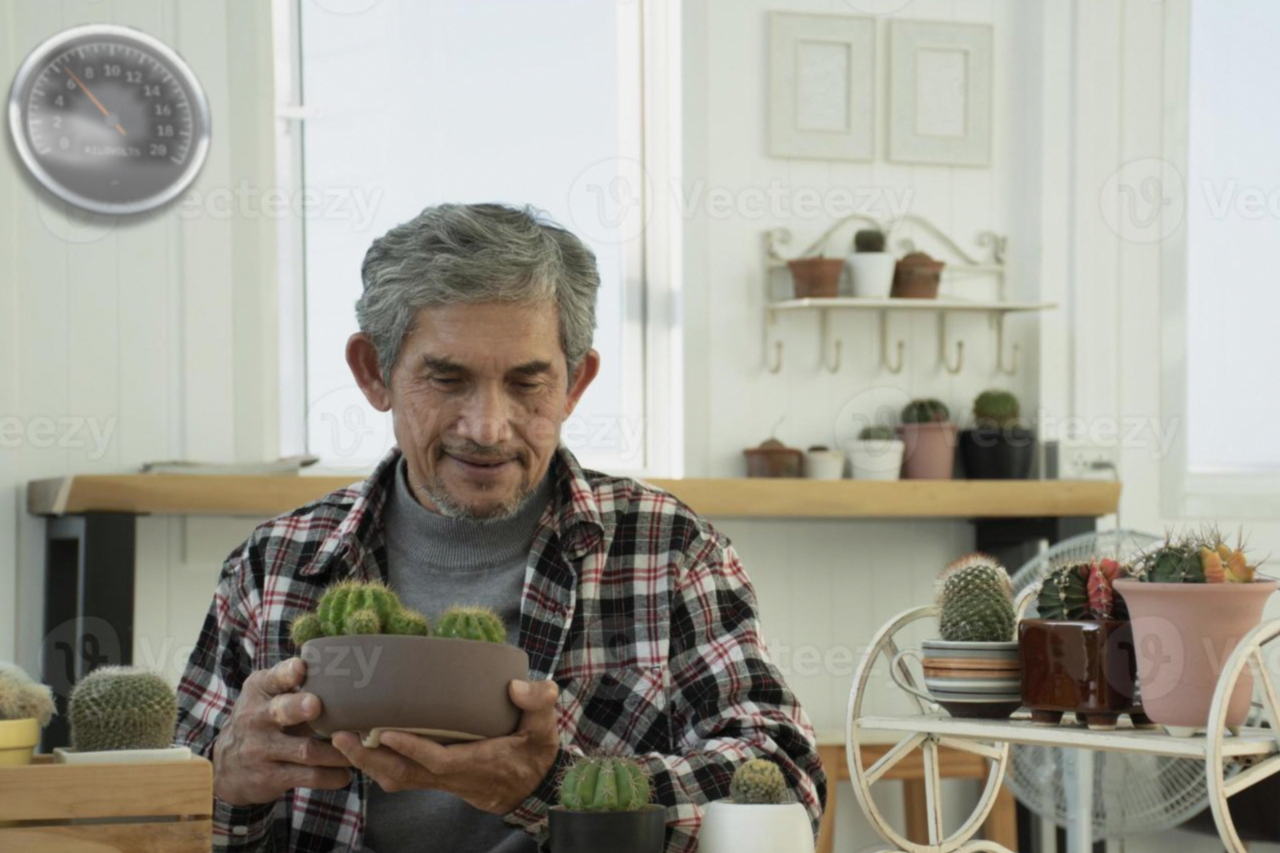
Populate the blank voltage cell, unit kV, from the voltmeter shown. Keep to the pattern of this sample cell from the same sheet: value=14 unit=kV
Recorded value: value=6.5 unit=kV
